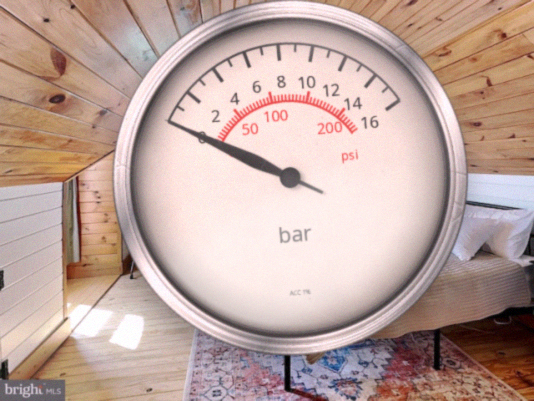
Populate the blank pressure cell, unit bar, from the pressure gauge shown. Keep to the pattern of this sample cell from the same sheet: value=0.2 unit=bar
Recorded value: value=0 unit=bar
